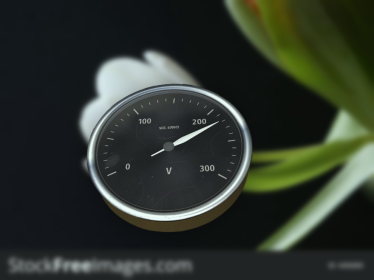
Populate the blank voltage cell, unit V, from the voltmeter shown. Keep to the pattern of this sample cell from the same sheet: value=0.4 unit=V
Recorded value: value=220 unit=V
